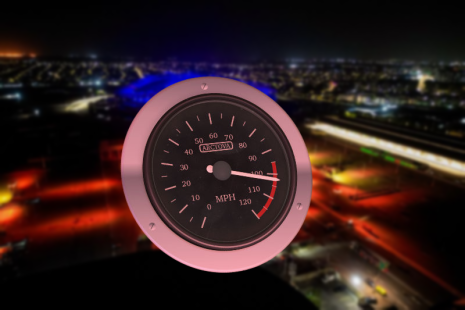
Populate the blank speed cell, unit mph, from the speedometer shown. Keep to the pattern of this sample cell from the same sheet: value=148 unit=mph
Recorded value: value=102.5 unit=mph
